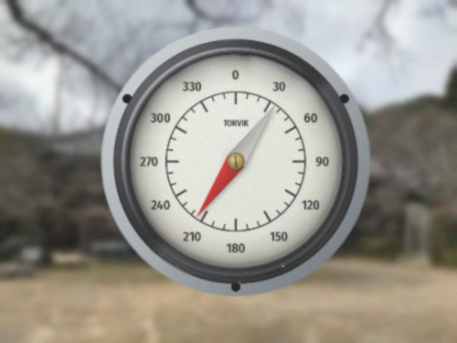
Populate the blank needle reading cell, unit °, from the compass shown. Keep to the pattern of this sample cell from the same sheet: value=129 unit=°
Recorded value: value=215 unit=°
